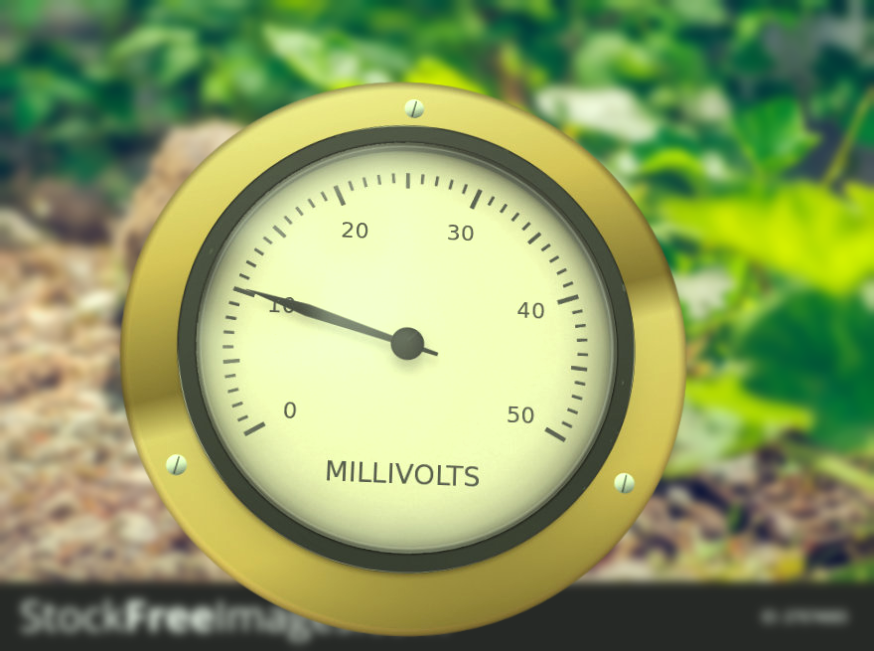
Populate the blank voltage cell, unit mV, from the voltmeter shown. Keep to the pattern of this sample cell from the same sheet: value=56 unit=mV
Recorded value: value=10 unit=mV
